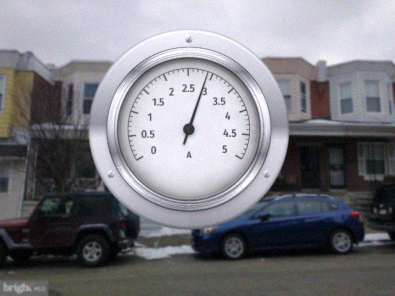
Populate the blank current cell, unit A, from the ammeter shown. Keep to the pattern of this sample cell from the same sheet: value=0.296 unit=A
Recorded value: value=2.9 unit=A
